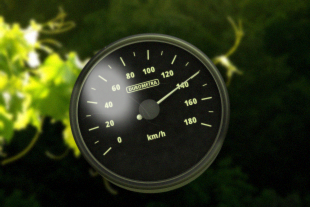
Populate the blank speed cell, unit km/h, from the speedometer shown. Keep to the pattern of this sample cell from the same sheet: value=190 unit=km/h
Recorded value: value=140 unit=km/h
